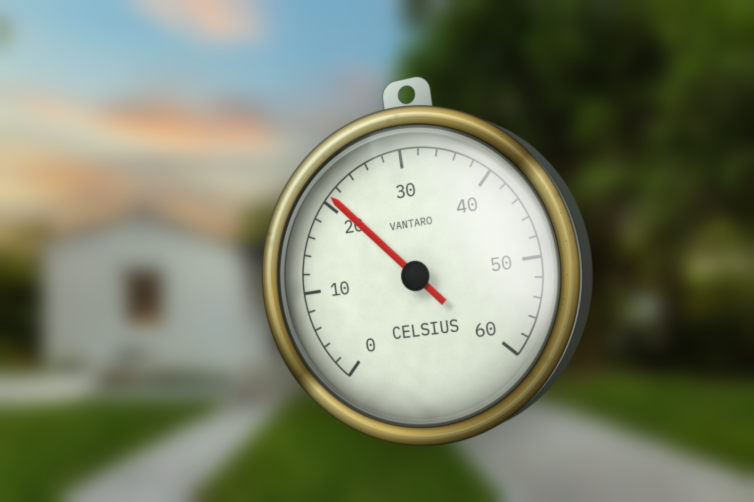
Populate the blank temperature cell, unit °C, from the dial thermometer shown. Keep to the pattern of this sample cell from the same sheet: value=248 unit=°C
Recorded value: value=21 unit=°C
